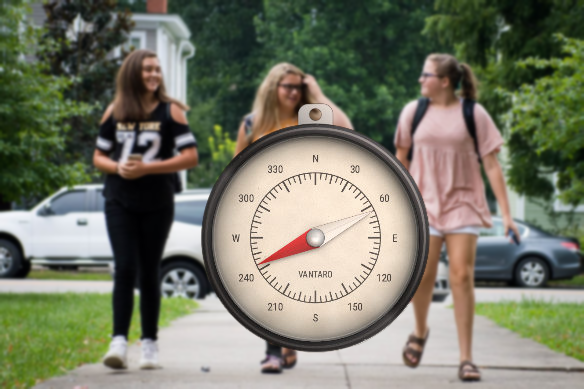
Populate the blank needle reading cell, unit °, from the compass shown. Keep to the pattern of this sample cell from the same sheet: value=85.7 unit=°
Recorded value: value=245 unit=°
